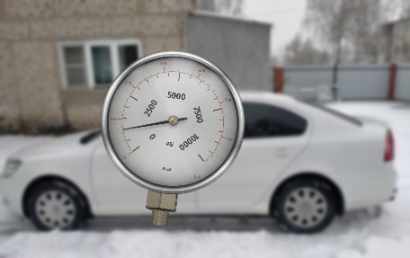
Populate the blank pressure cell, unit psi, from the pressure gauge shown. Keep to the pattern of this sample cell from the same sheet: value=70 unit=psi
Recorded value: value=1000 unit=psi
